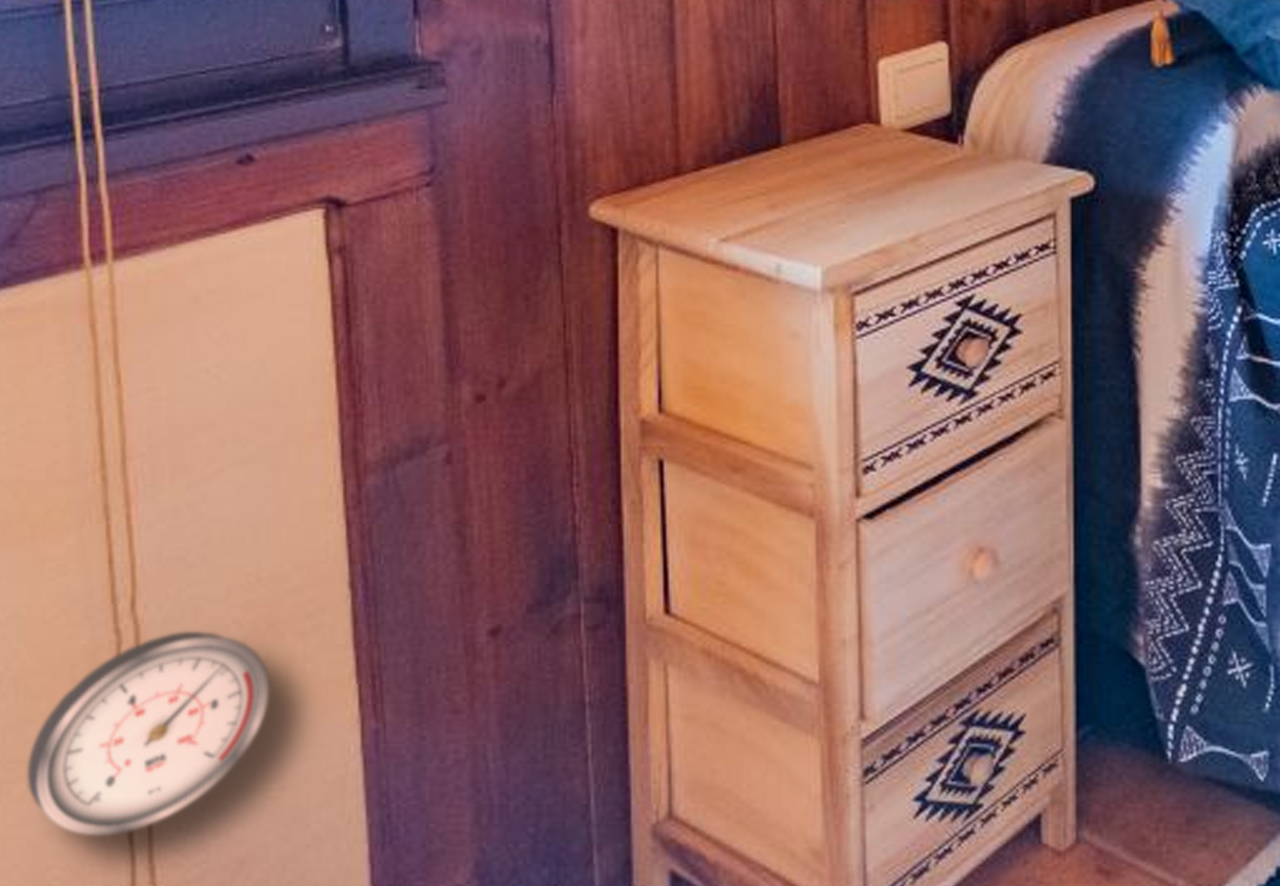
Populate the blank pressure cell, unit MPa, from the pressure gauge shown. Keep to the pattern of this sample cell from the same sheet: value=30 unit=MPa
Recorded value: value=6.75 unit=MPa
